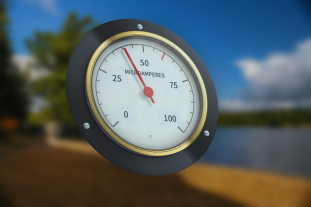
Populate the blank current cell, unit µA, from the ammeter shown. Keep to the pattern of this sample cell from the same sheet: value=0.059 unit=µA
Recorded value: value=40 unit=µA
